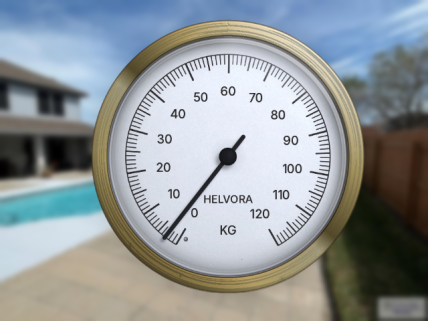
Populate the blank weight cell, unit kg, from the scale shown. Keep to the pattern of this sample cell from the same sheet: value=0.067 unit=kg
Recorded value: value=3 unit=kg
